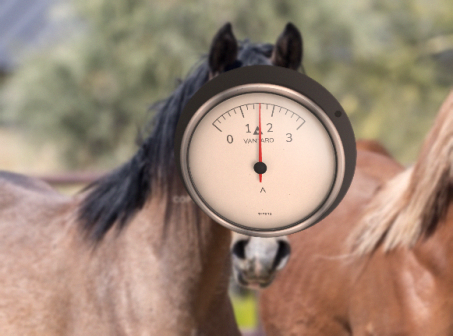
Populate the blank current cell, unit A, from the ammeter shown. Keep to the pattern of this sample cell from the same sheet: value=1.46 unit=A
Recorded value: value=1.6 unit=A
